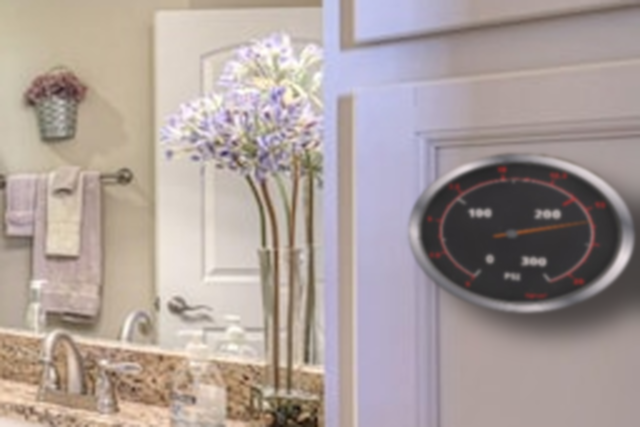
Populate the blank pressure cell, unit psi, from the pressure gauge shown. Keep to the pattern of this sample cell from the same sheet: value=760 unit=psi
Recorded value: value=225 unit=psi
